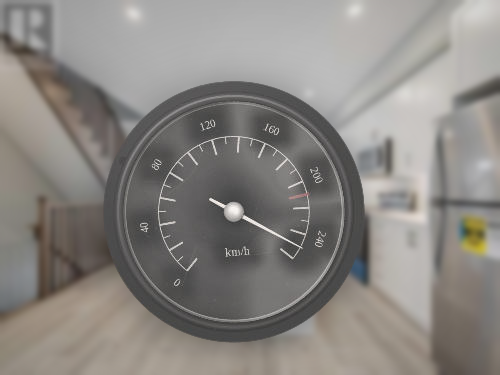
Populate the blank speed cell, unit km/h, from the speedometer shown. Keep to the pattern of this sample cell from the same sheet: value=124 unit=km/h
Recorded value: value=250 unit=km/h
